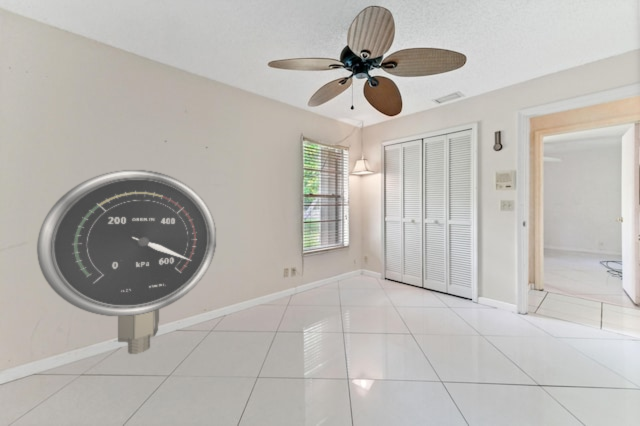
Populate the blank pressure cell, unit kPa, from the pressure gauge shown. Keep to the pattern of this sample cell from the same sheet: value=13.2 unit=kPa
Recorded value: value=560 unit=kPa
